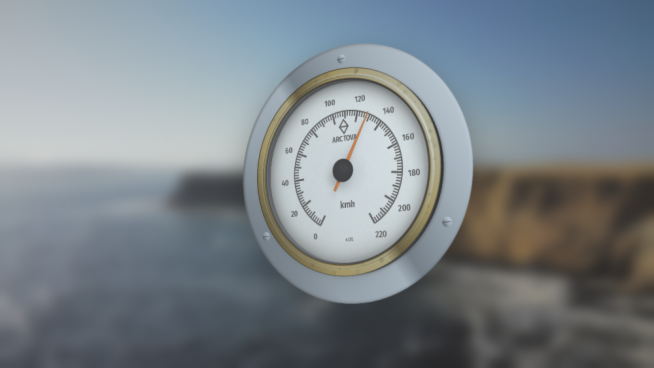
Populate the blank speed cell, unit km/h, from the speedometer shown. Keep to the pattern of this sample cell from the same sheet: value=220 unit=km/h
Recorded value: value=130 unit=km/h
